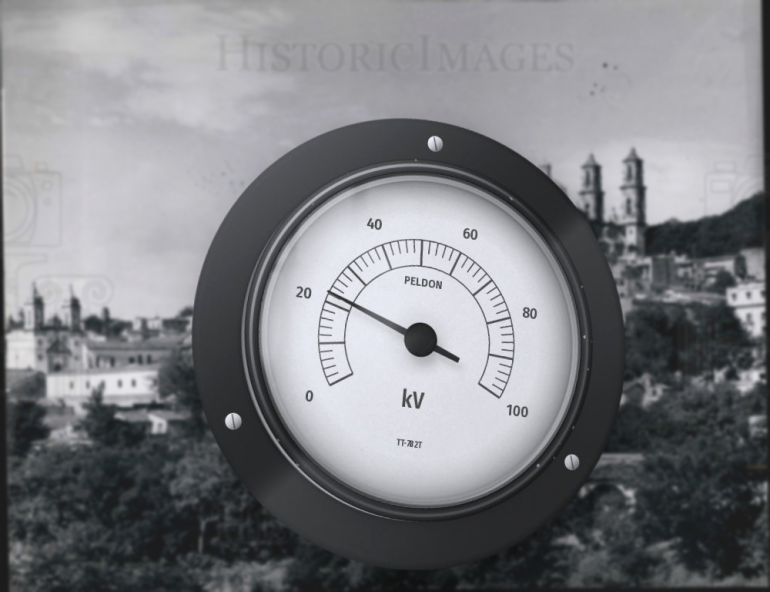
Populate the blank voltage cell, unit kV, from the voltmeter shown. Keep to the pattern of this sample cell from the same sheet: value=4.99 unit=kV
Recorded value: value=22 unit=kV
